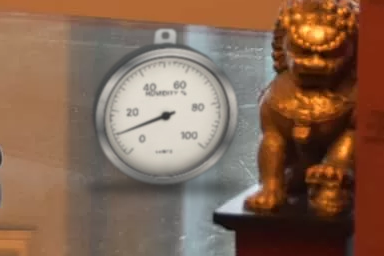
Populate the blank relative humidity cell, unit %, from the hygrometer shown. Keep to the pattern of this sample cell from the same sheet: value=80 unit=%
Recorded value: value=10 unit=%
